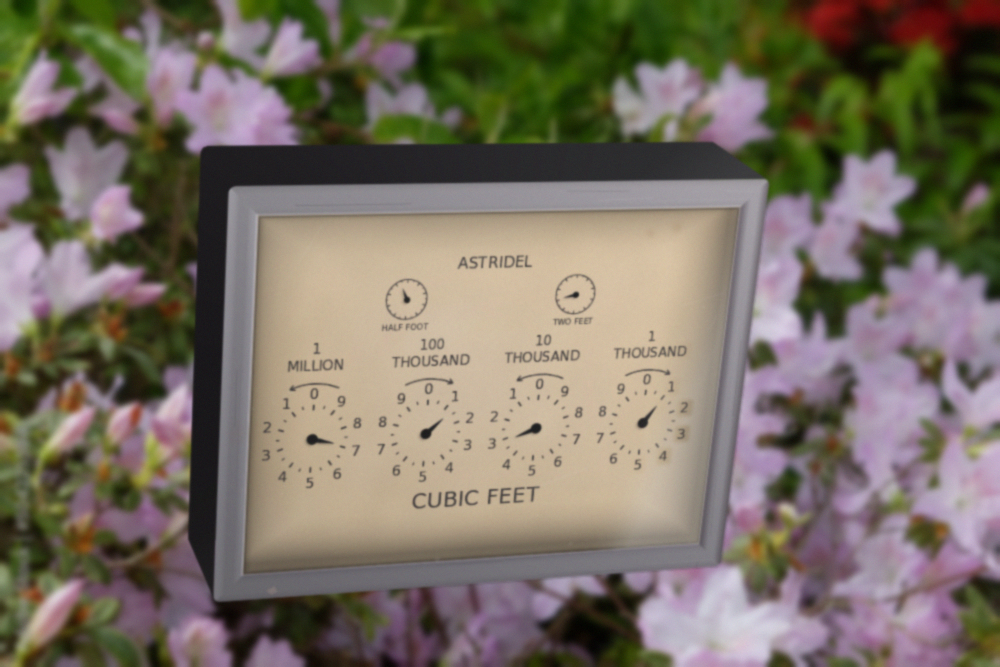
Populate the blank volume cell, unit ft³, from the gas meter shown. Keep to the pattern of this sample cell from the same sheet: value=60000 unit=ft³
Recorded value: value=713100 unit=ft³
